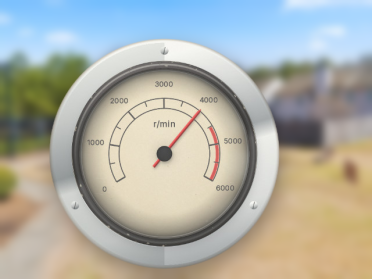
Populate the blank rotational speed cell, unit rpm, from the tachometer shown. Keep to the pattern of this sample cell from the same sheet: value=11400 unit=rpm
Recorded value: value=4000 unit=rpm
